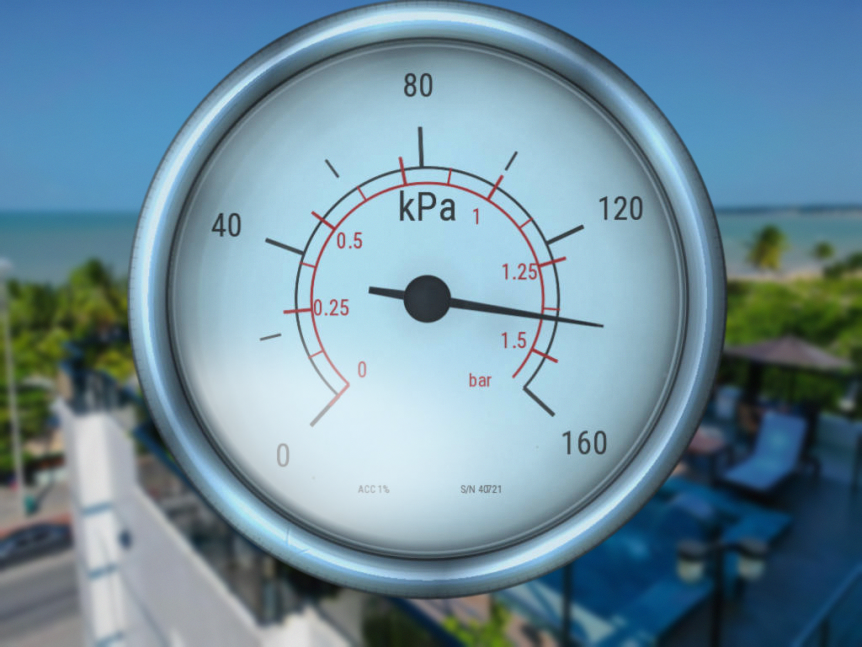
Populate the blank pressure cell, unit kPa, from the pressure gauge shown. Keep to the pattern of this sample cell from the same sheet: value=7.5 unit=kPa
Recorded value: value=140 unit=kPa
